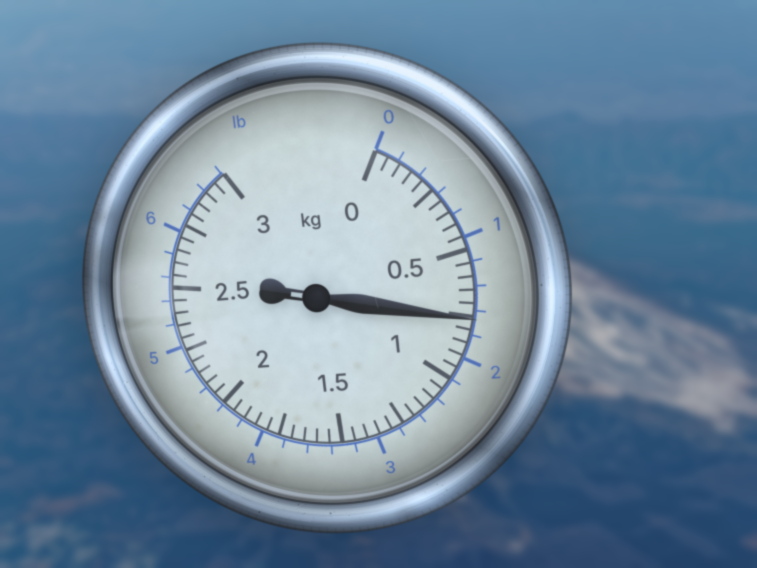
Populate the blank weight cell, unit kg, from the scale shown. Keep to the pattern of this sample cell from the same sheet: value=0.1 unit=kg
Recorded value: value=0.75 unit=kg
